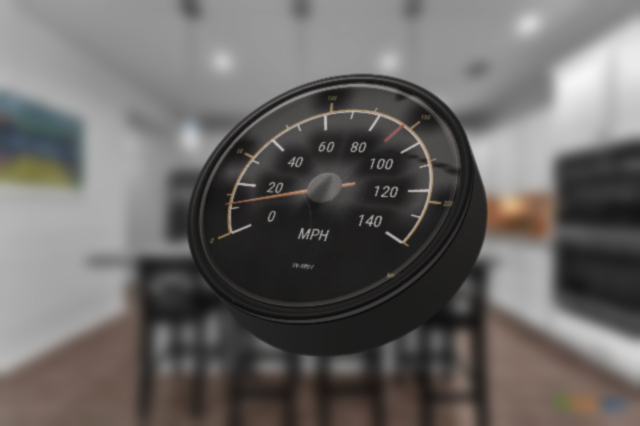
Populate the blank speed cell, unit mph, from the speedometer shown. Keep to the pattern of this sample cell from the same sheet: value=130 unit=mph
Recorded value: value=10 unit=mph
